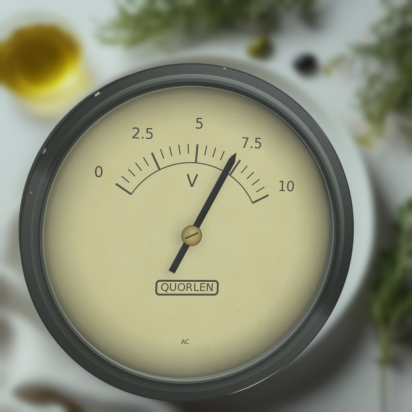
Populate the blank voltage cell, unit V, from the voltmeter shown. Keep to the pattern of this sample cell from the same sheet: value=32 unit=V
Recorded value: value=7 unit=V
